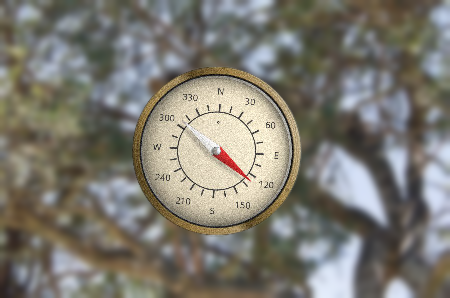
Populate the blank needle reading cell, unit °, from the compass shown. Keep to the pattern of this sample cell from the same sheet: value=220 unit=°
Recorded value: value=127.5 unit=°
